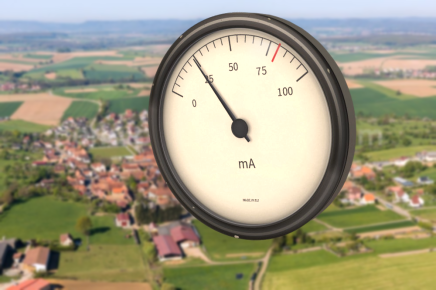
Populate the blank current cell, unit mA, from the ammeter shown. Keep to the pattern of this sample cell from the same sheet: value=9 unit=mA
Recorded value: value=25 unit=mA
